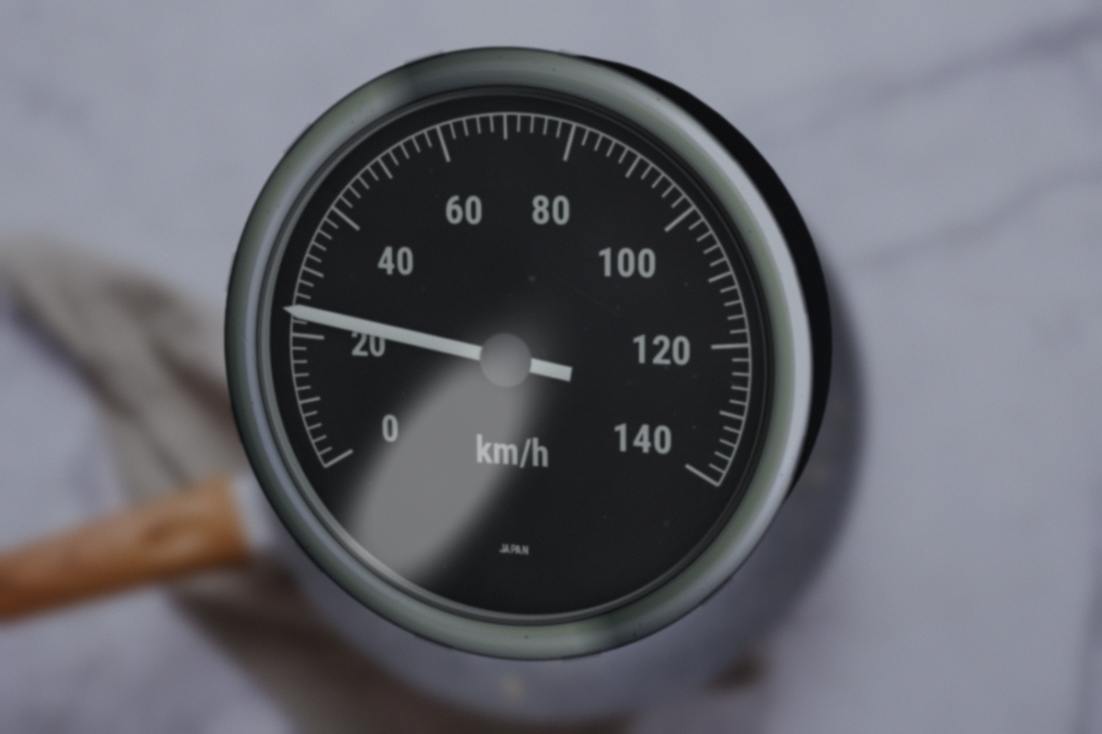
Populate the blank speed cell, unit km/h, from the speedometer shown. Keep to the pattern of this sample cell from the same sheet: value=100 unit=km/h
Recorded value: value=24 unit=km/h
